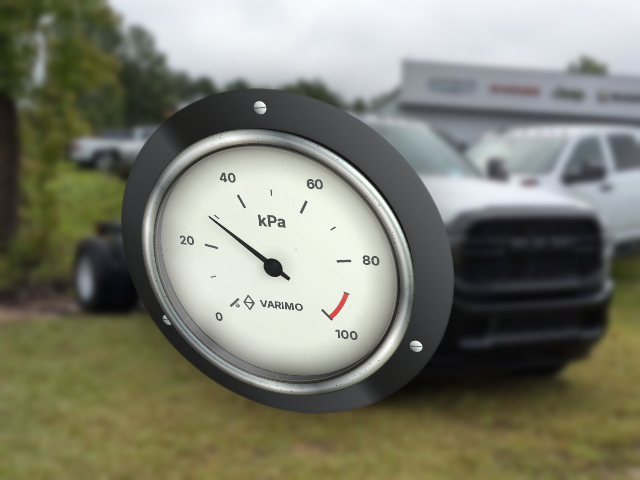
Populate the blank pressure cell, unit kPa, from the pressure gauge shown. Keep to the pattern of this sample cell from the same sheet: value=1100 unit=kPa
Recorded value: value=30 unit=kPa
